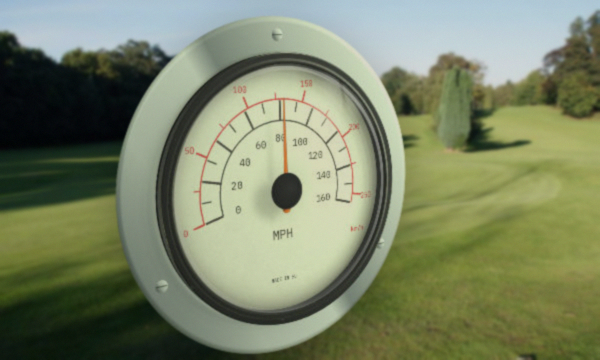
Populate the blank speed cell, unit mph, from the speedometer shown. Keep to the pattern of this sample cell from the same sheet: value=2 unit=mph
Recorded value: value=80 unit=mph
